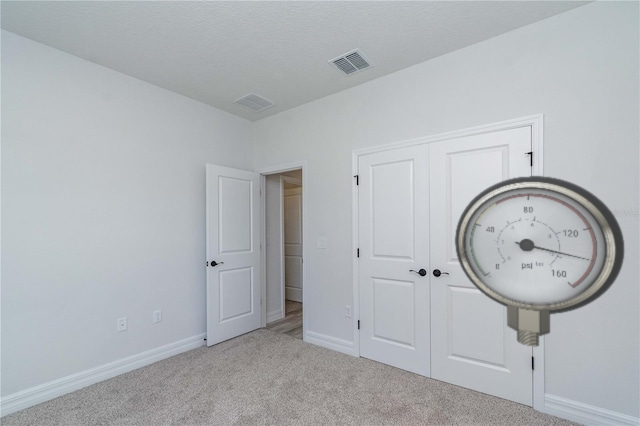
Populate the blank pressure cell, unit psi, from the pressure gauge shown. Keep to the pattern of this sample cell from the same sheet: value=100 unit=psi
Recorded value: value=140 unit=psi
